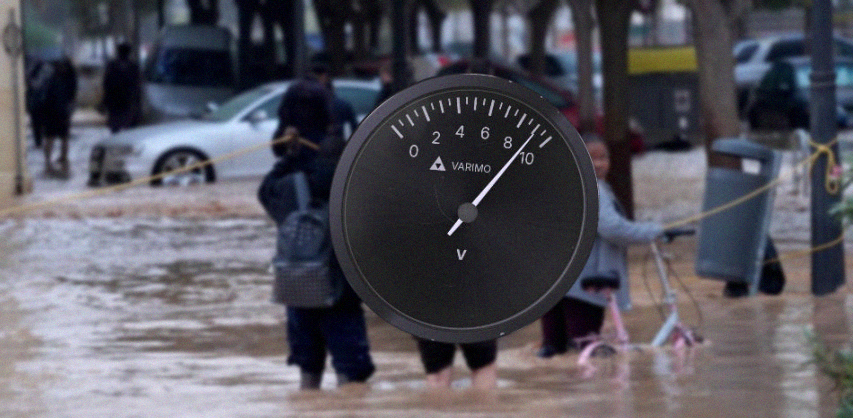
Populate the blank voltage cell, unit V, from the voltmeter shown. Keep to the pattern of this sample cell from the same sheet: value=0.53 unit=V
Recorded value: value=9 unit=V
